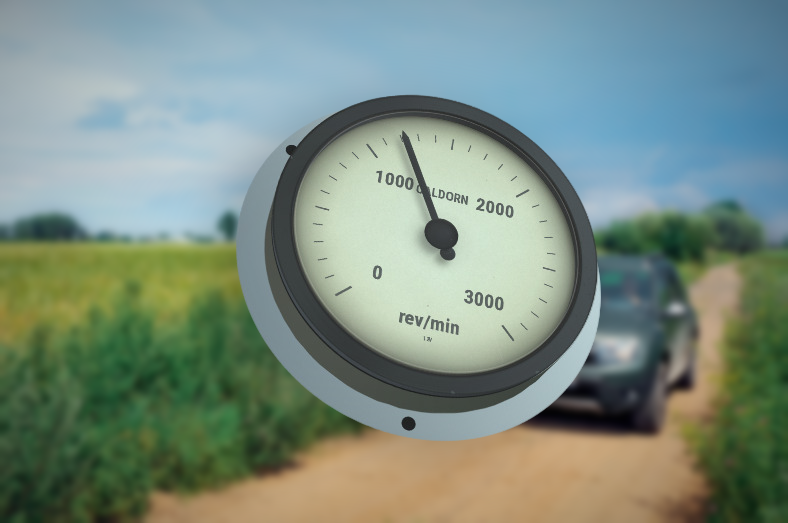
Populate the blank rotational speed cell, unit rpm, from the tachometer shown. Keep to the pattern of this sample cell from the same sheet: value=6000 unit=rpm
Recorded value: value=1200 unit=rpm
